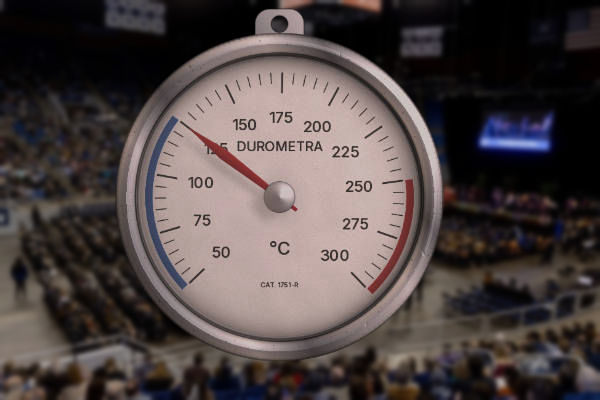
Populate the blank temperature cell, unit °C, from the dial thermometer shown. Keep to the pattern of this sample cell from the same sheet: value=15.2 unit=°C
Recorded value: value=125 unit=°C
